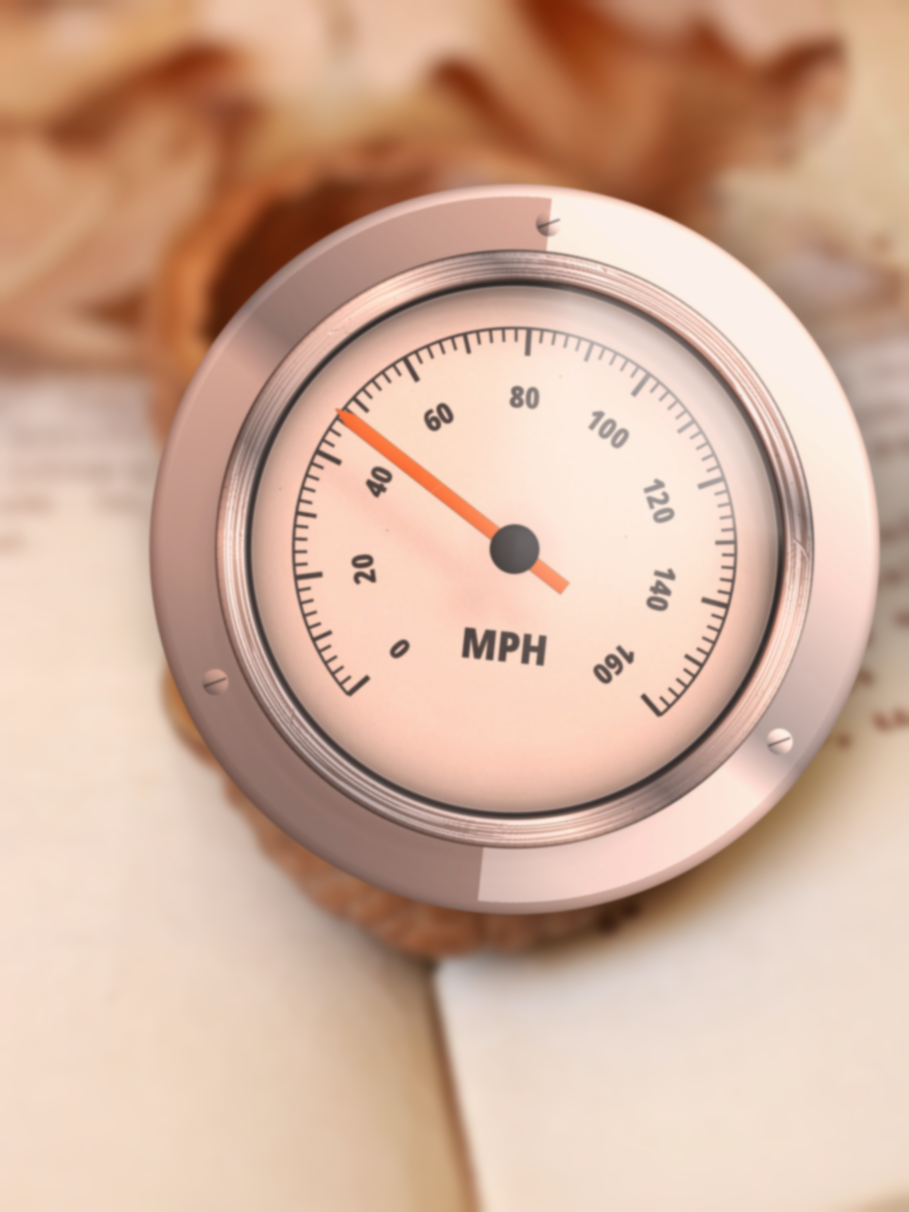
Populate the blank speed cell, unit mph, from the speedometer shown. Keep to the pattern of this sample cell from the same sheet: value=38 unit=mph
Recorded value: value=47 unit=mph
